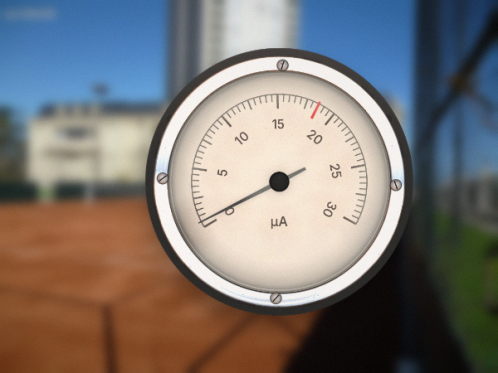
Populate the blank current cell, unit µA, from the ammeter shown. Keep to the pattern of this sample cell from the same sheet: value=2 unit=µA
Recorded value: value=0.5 unit=µA
